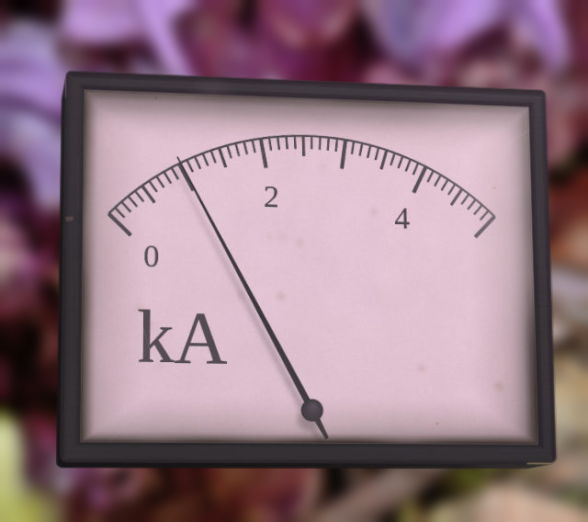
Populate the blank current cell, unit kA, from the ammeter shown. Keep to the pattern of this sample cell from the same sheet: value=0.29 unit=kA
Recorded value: value=1 unit=kA
